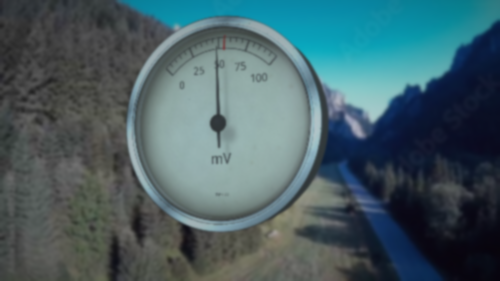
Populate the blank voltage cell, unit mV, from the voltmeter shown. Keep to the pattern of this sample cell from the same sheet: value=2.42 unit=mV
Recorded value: value=50 unit=mV
